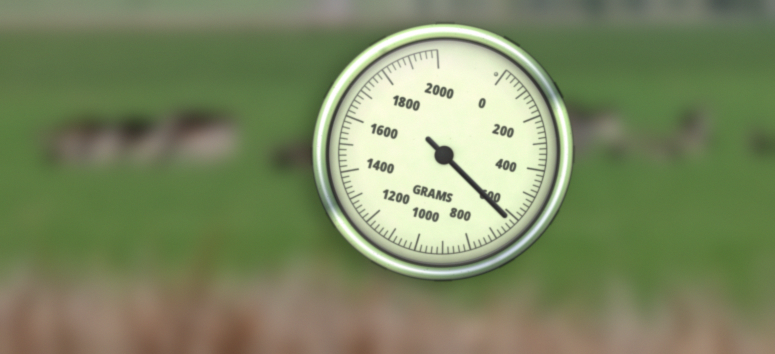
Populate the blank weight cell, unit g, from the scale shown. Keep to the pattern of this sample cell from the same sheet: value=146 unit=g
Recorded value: value=620 unit=g
